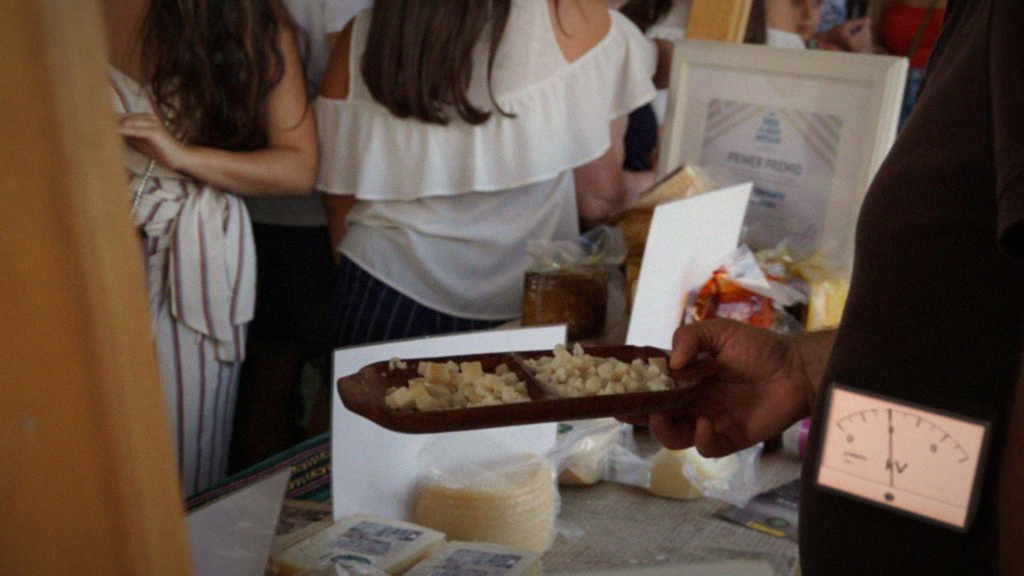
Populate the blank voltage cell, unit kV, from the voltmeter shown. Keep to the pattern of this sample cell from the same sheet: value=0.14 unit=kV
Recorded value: value=4 unit=kV
